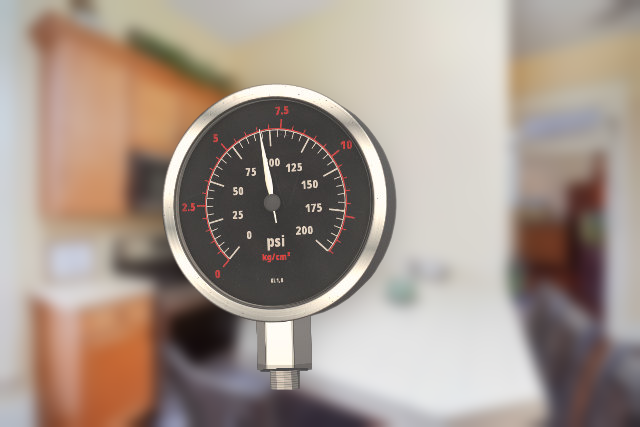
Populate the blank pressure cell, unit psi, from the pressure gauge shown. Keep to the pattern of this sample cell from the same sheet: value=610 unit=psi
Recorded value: value=95 unit=psi
